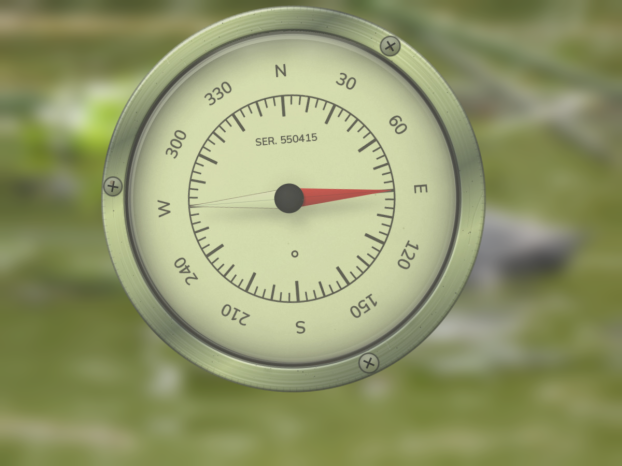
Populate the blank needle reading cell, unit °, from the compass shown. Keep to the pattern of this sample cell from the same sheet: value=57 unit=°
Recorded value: value=90 unit=°
